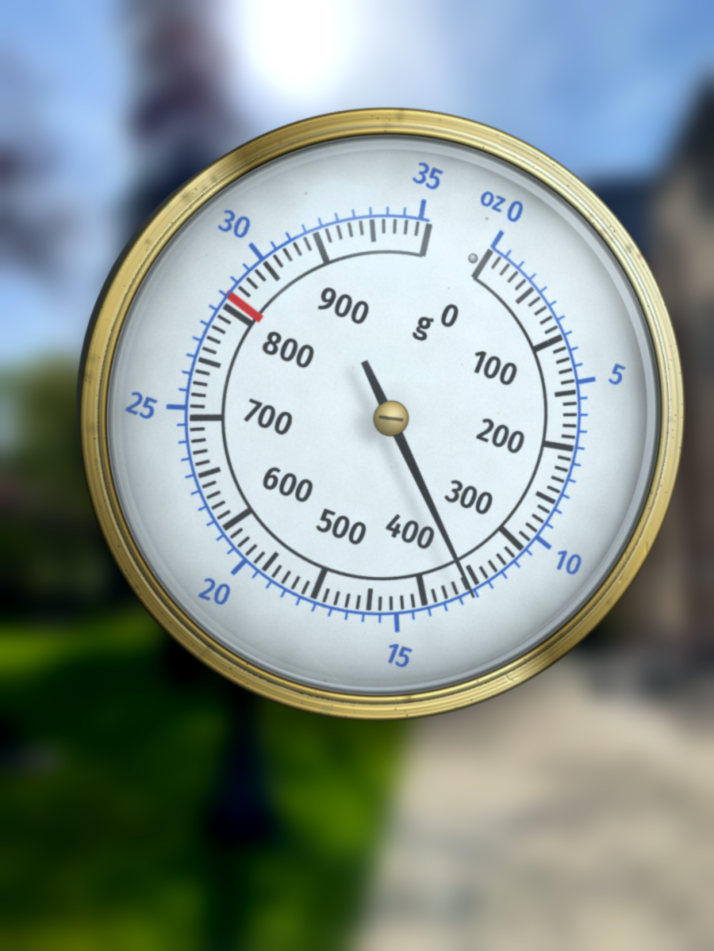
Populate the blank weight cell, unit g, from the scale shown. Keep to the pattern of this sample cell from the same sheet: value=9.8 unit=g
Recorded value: value=360 unit=g
